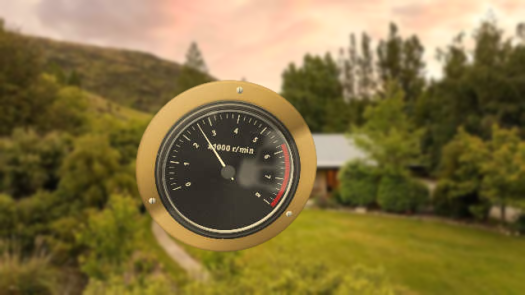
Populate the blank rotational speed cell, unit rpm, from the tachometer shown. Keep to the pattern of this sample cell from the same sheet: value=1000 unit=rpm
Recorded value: value=2600 unit=rpm
